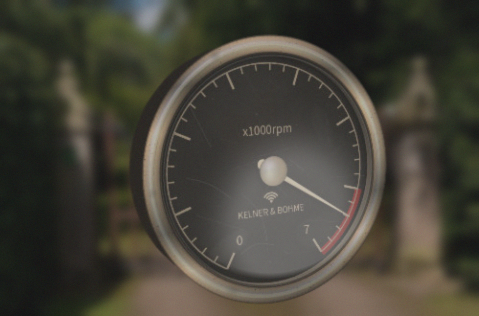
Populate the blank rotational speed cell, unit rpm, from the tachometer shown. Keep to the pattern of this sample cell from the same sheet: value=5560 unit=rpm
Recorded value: value=6400 unit=rpm
